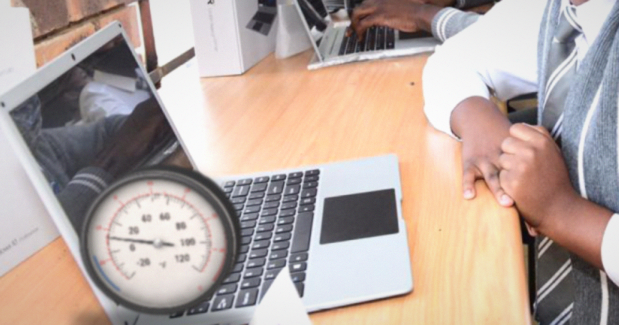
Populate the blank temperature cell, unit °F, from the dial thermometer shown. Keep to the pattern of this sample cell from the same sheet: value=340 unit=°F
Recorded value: value=10 unit=°F
